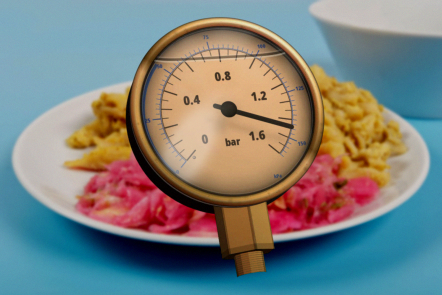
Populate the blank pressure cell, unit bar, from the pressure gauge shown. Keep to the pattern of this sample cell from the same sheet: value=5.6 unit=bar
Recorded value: value=1.45 unit=bar
